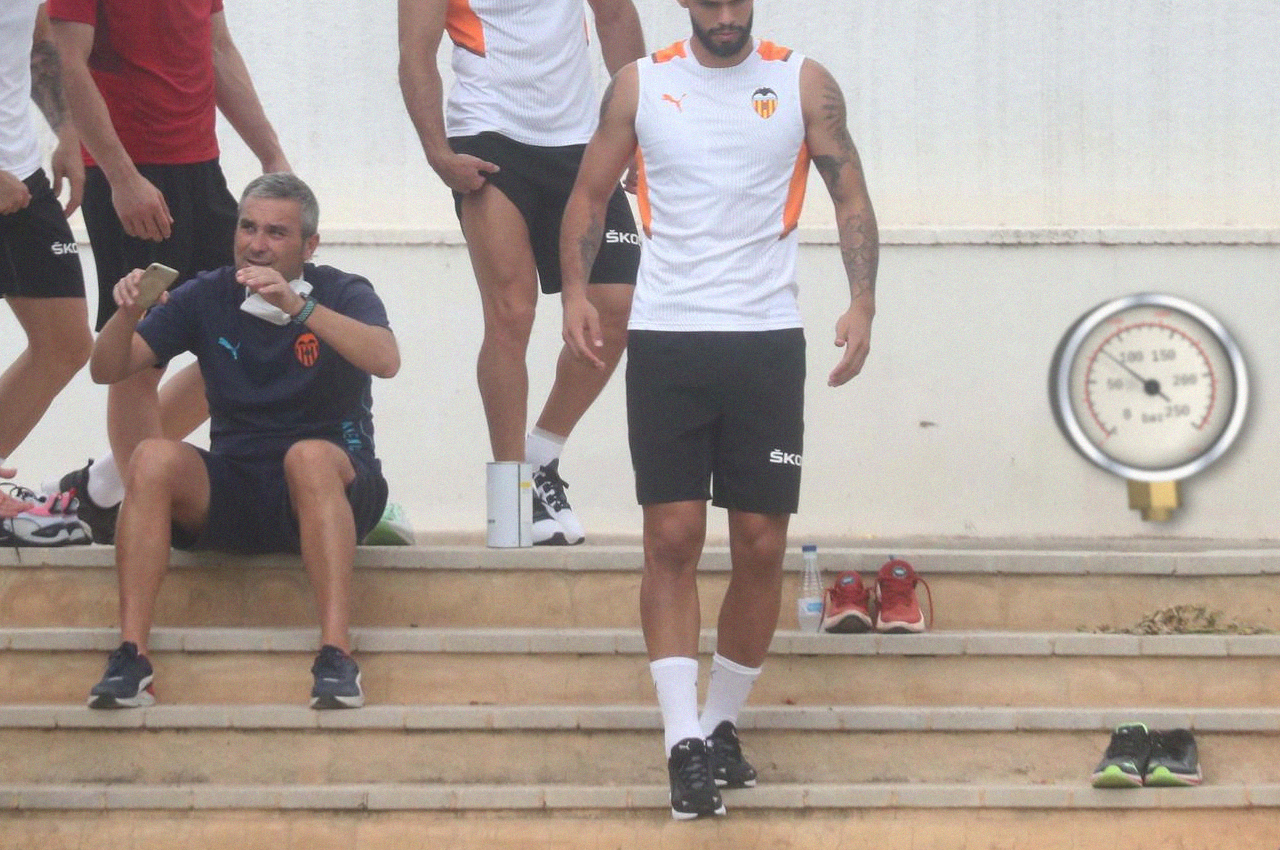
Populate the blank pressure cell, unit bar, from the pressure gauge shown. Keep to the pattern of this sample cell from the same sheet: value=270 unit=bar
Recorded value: value=80 unit=bar
